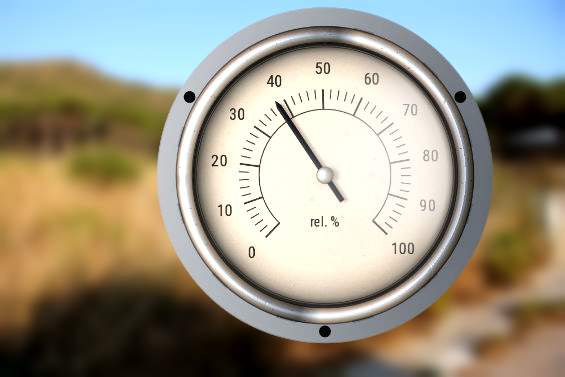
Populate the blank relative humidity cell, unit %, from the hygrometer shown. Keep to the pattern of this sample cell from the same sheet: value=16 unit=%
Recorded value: value=38 unit=%
